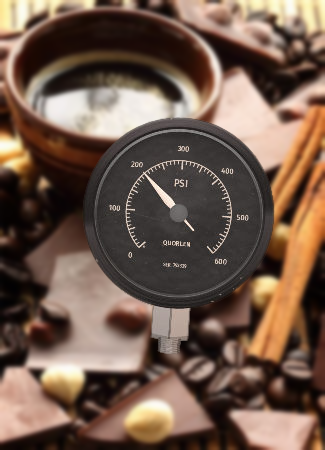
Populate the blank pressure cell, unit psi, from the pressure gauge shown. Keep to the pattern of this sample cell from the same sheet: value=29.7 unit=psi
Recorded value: value=200 unit=psi
